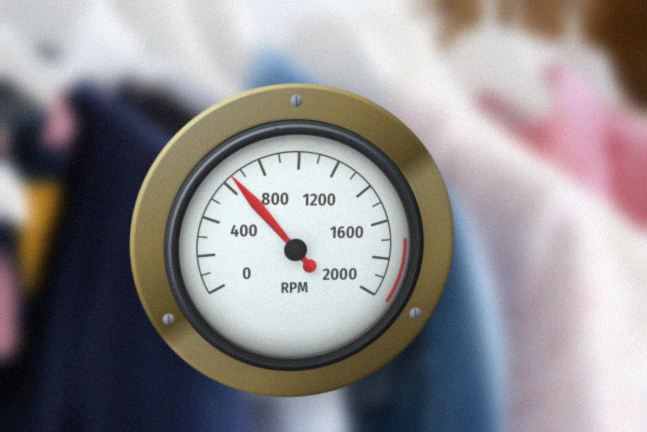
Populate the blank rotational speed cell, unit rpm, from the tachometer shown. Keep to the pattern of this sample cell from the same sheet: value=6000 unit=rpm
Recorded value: value=650 unit=rpm
